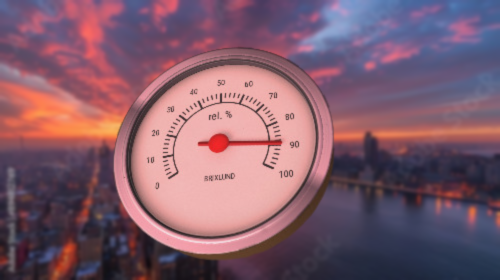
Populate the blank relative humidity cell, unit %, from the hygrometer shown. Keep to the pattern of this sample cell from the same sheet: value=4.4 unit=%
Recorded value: value=90 unit=%
